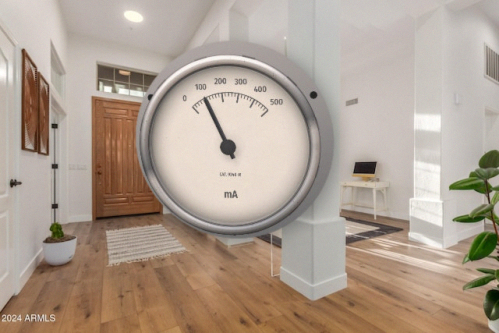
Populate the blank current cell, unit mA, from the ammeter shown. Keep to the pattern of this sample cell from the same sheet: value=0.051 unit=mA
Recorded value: value=100 unit=mA
